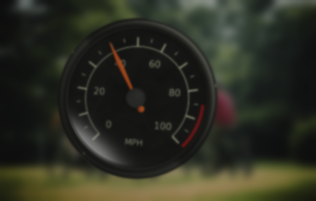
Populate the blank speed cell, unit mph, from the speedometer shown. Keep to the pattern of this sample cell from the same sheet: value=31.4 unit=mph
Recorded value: value=40 unit=mph
